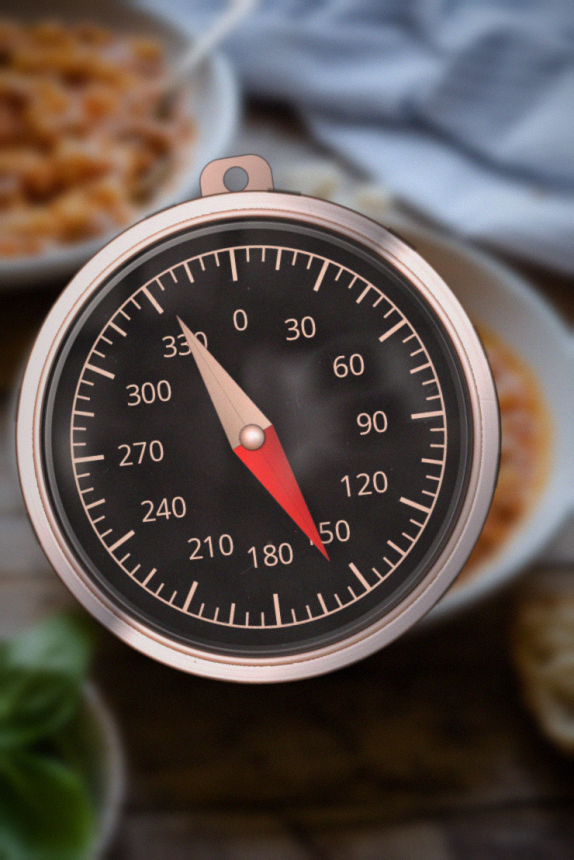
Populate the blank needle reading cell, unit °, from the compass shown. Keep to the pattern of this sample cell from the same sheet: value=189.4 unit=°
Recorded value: value=155 unit=°
